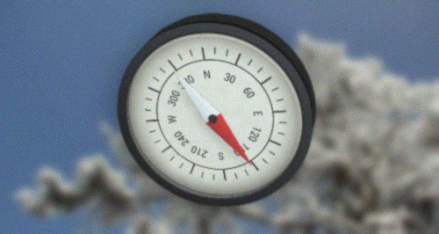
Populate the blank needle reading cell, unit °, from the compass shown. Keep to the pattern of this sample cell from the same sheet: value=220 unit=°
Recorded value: value=150 unit=°
